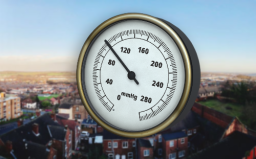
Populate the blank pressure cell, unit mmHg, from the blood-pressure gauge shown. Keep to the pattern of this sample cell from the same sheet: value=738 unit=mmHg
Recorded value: value=100 unit=mmHg
